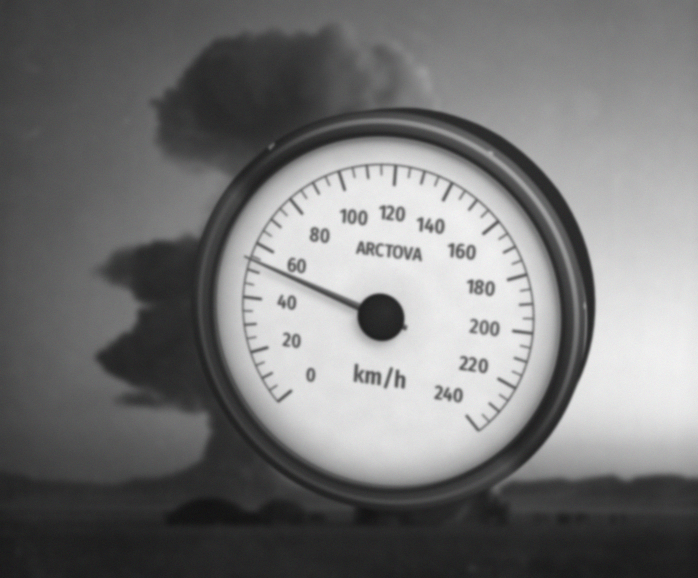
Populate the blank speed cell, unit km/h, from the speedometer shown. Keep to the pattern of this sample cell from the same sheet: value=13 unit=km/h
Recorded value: value=55 unit=km/h
